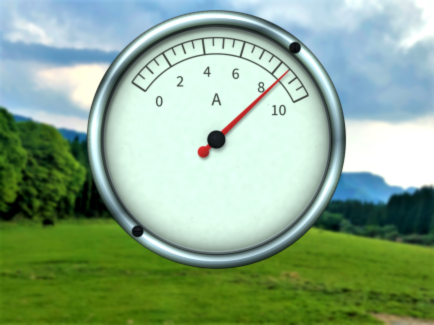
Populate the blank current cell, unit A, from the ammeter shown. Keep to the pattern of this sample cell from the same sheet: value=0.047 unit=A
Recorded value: value=8.5 unit=A
